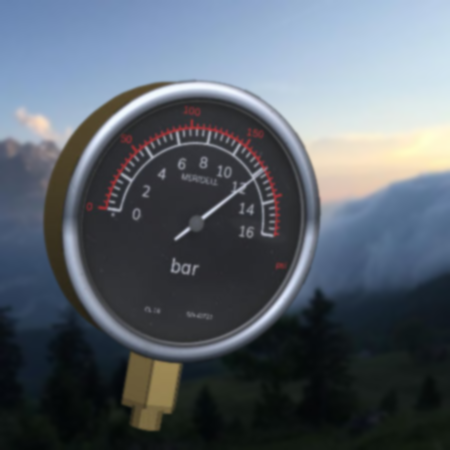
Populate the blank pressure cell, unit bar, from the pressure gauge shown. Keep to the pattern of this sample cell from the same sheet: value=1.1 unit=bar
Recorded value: value=12 unit=bar
